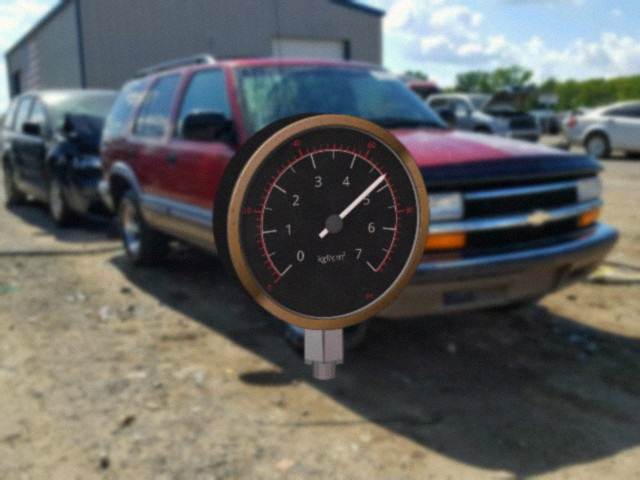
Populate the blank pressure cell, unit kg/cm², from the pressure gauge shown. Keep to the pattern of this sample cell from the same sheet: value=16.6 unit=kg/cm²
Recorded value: value=4.75 unit=kg/cm²
